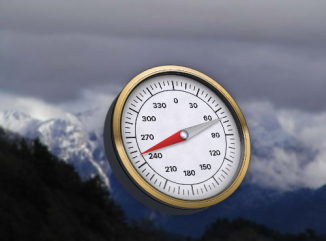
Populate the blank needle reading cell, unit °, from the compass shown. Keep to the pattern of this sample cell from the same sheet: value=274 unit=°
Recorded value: value=250 unit=°
